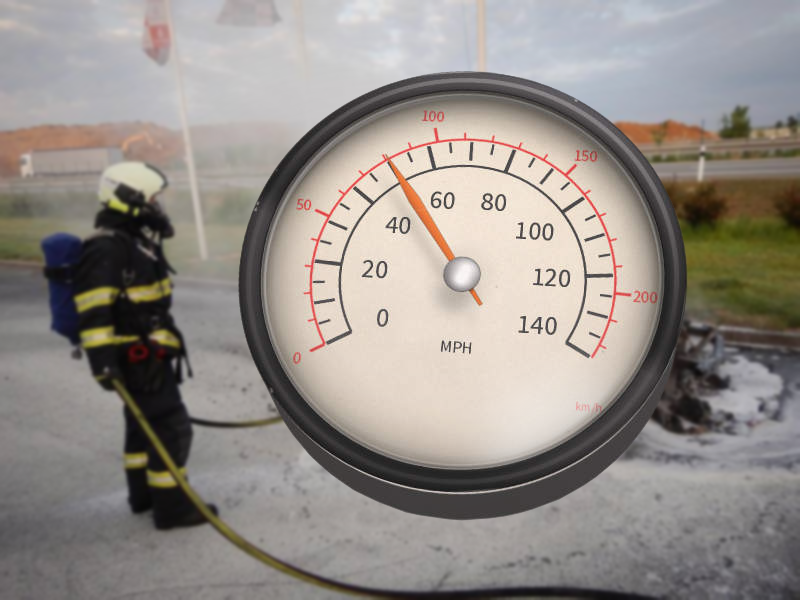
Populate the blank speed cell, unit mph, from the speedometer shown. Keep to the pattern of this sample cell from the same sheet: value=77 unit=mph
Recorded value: value=50 unit=mph
